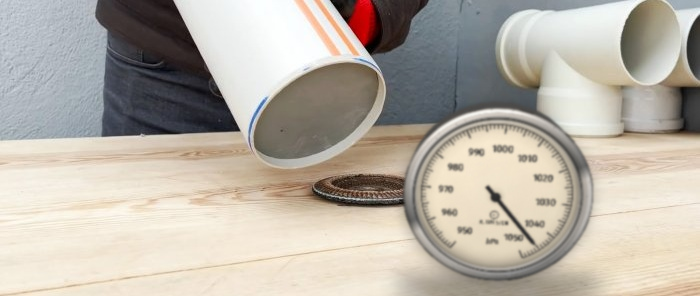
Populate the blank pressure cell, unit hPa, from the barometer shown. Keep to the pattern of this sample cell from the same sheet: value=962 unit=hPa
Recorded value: value=1045 unit=hPa
